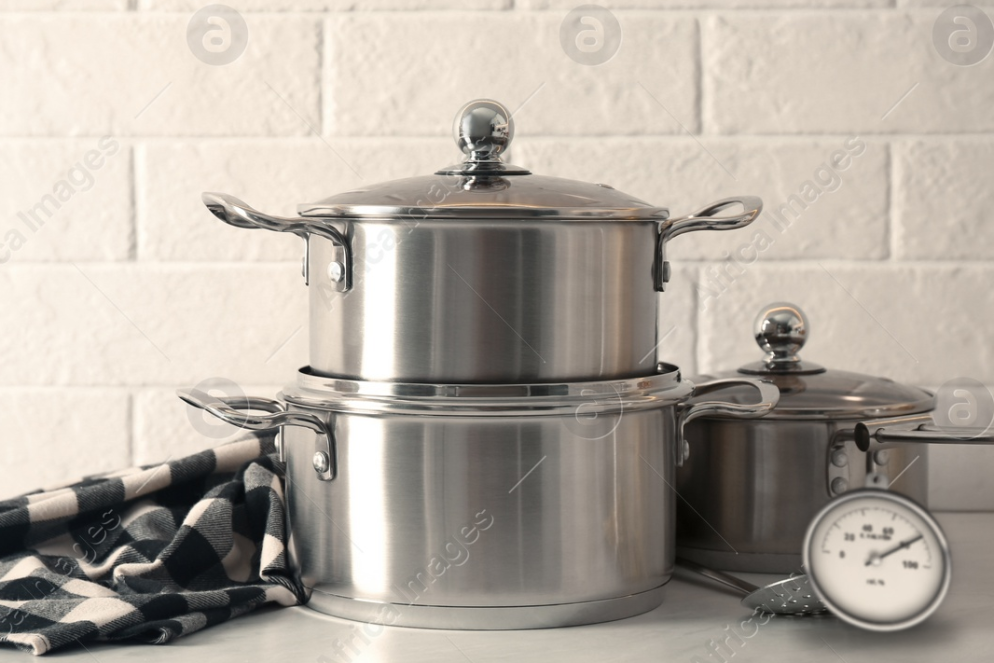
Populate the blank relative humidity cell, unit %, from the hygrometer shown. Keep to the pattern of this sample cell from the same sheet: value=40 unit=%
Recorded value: value=80 unit=%
